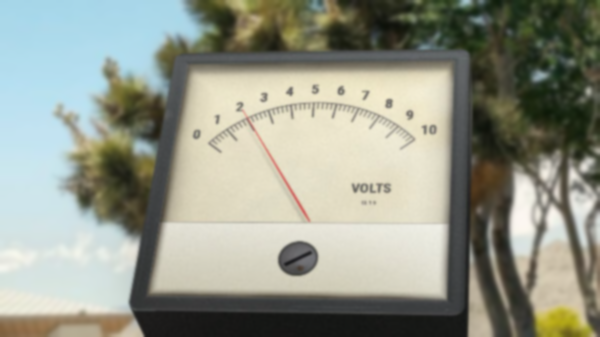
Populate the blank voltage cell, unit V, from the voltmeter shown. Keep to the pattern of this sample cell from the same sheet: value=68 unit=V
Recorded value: value=2 unit=V
